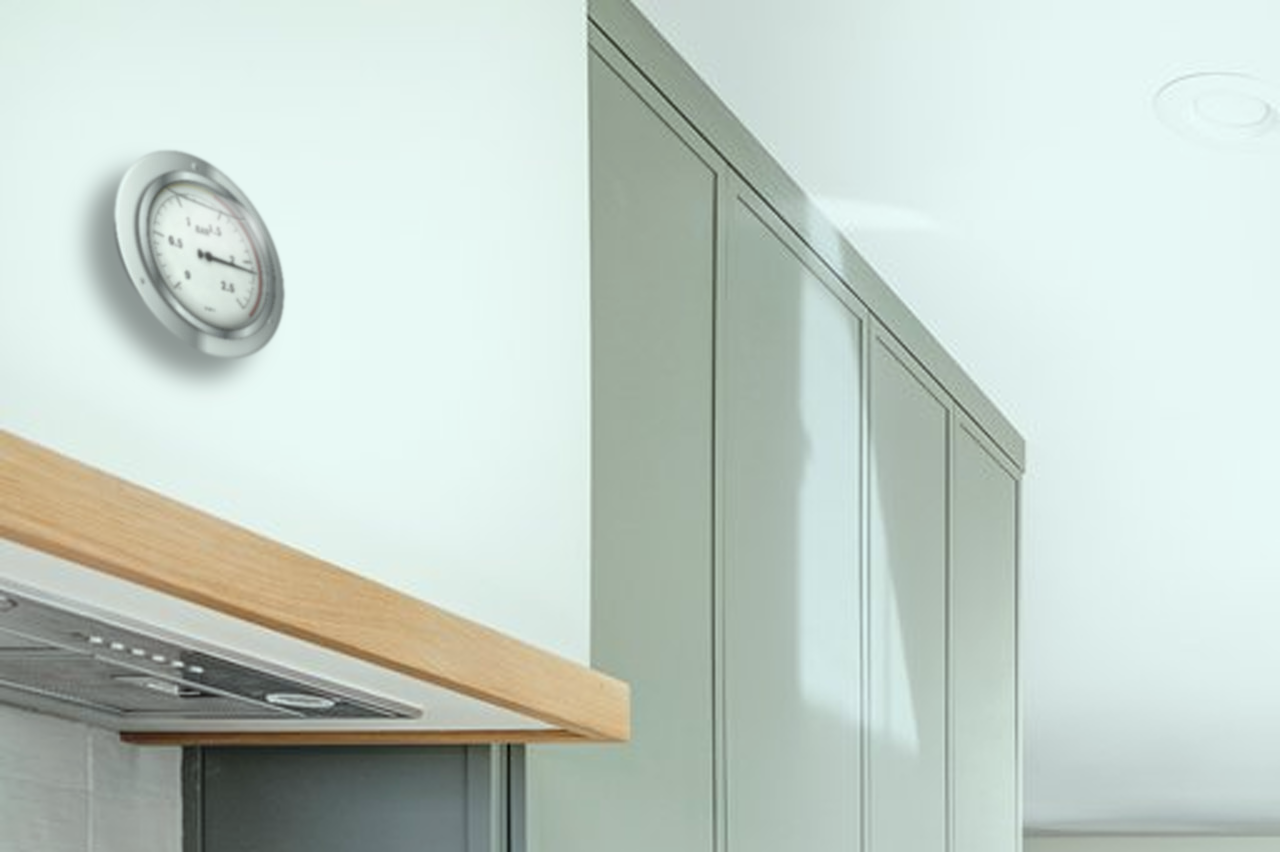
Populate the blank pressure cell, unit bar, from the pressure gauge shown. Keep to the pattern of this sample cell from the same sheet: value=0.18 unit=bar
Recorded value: value=2.1 unit=bar
